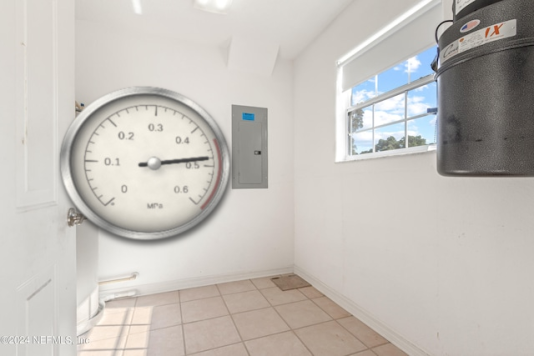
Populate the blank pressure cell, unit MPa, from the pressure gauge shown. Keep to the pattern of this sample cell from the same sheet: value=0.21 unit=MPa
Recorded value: value=0.48 unit=MPa
